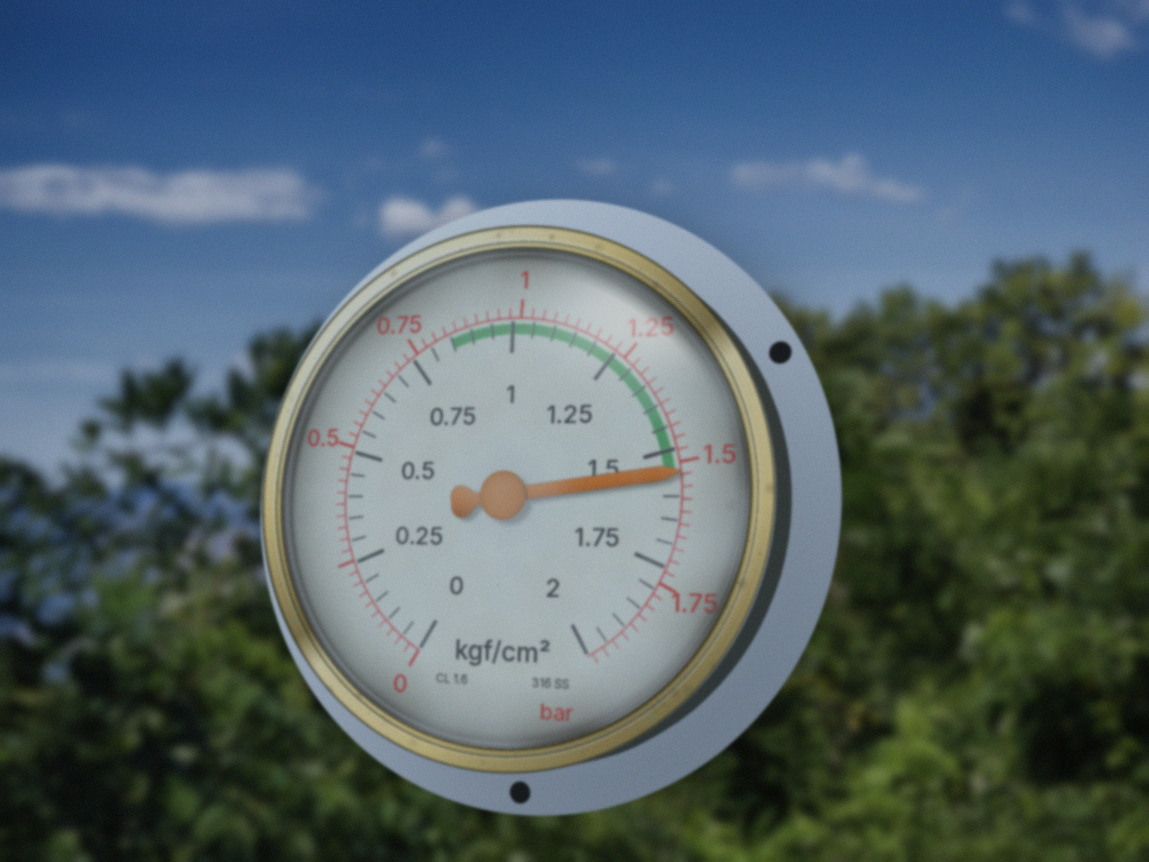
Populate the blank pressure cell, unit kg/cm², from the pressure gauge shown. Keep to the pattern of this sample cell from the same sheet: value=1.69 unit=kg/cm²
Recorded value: value=1.55 unit=kg/cm²
